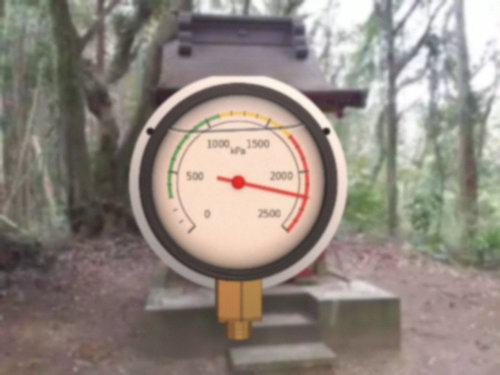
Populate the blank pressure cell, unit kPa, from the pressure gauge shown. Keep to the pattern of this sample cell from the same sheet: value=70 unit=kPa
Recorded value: value=2200 unit=kPa
